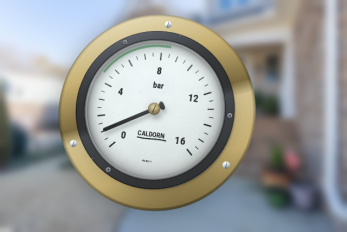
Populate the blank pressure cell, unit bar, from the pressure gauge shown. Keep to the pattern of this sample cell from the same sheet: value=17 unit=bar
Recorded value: value=1 unit=bar
